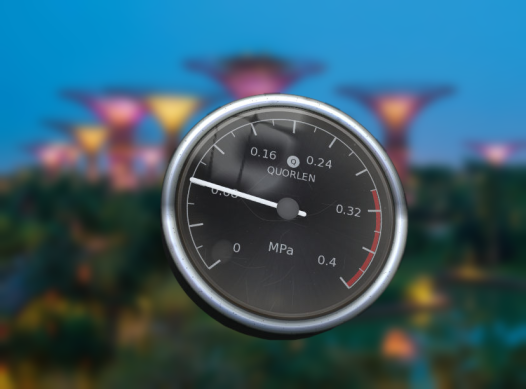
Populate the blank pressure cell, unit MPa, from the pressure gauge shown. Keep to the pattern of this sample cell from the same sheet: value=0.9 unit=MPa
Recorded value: value=0.08 unit=MPa
